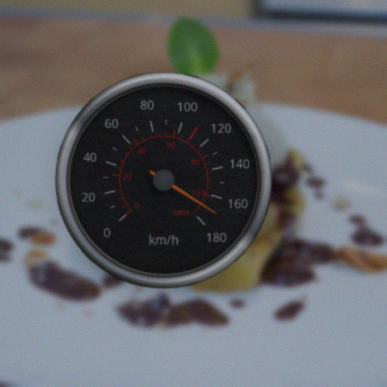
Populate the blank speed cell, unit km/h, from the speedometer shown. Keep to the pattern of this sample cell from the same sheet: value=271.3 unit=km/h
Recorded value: value=170 unit=km/h
